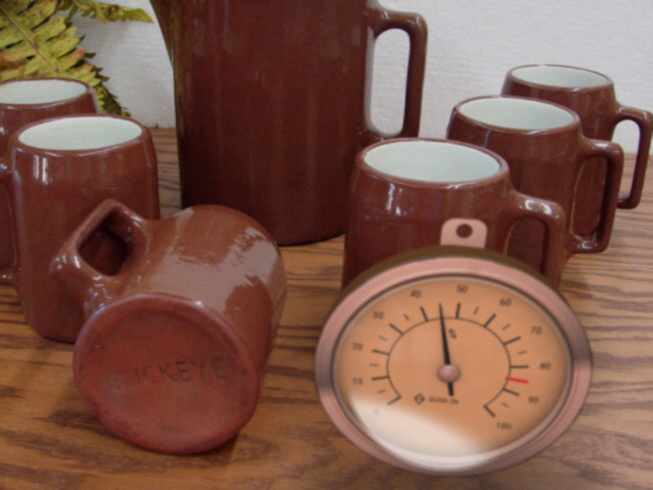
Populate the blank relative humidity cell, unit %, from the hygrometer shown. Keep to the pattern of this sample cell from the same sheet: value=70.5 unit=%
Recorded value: value=45 unit=%
